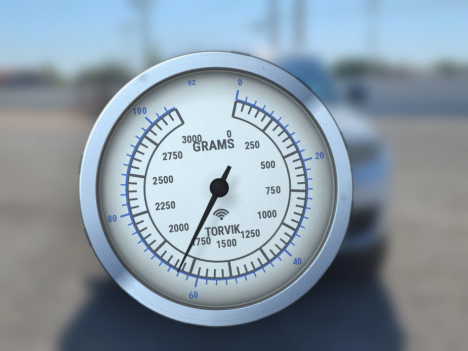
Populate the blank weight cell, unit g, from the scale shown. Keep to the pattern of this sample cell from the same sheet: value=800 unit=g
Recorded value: value=1825 unit=g
